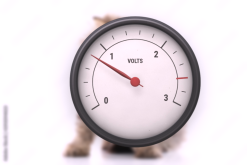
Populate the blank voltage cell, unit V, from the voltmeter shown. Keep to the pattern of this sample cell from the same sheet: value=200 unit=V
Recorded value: value=0.8 unit=V
